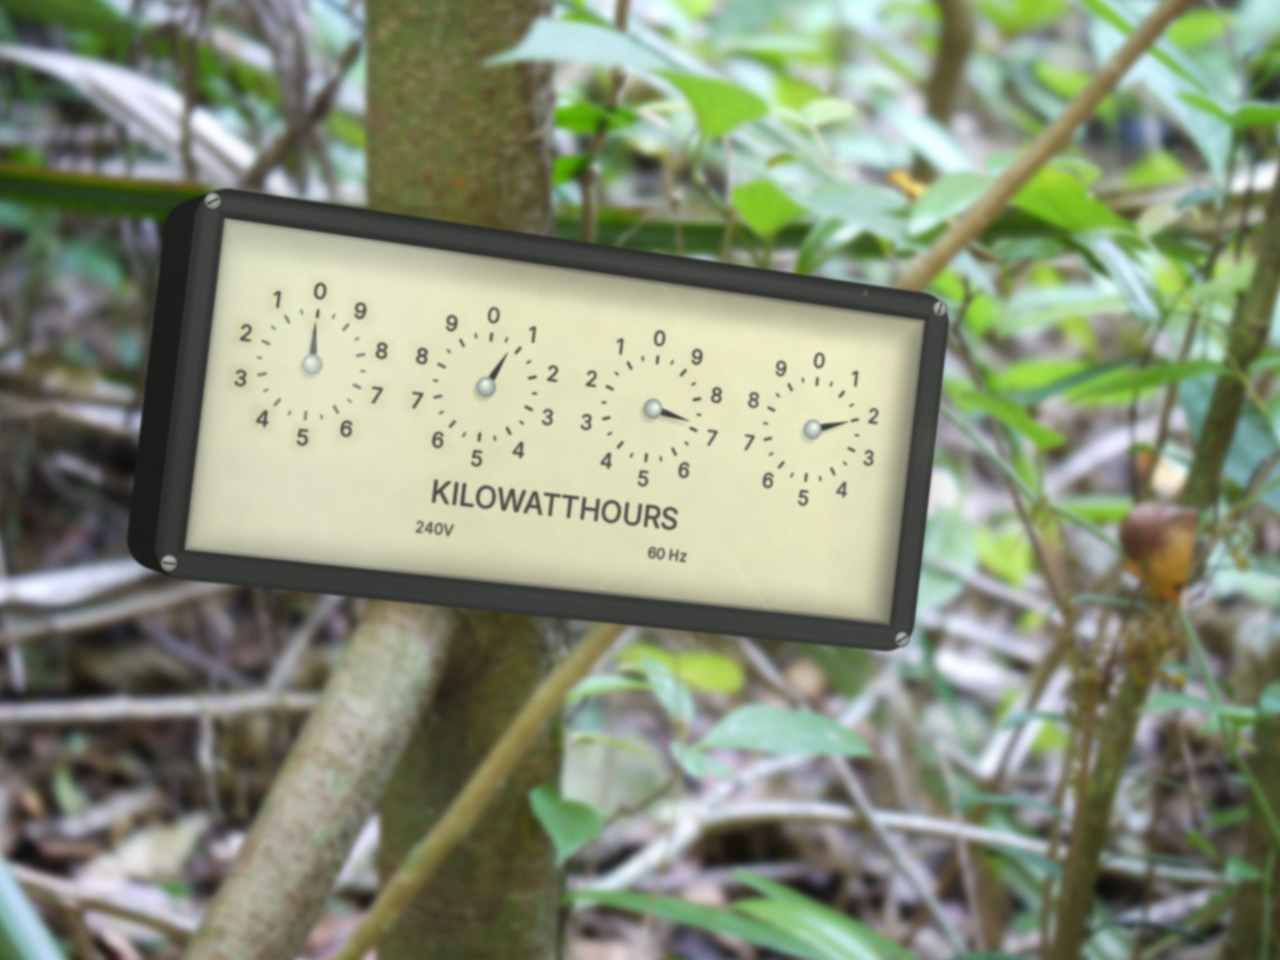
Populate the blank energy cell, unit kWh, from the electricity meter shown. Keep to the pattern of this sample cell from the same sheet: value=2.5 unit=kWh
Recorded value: value=72 unit=kWh
